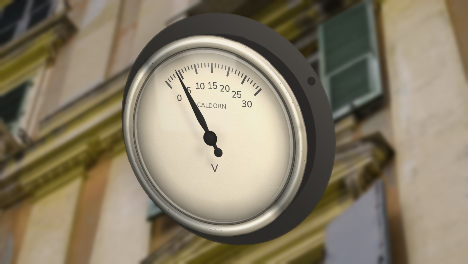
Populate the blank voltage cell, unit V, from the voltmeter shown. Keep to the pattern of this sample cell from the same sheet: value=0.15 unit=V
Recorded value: value=5 unit=V
